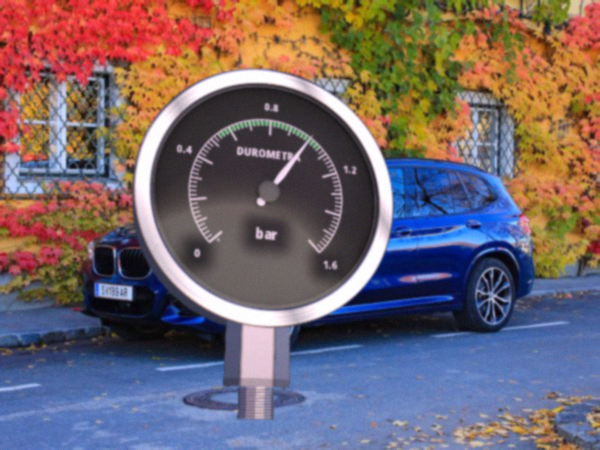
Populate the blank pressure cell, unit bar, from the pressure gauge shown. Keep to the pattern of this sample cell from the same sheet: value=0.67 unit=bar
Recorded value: value=1 unit=bar
